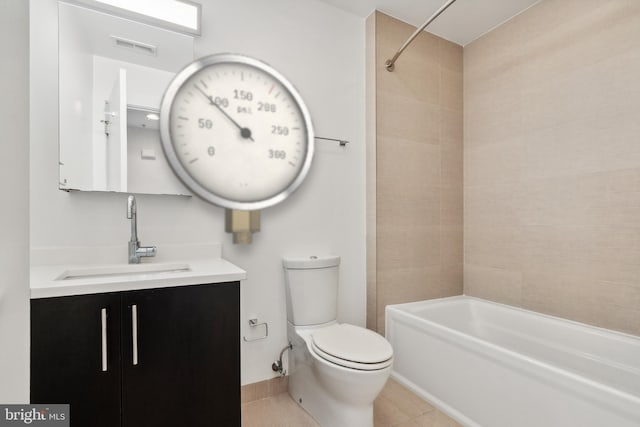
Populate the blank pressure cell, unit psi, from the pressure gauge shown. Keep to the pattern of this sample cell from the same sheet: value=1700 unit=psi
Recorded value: value=90 unit=psi
